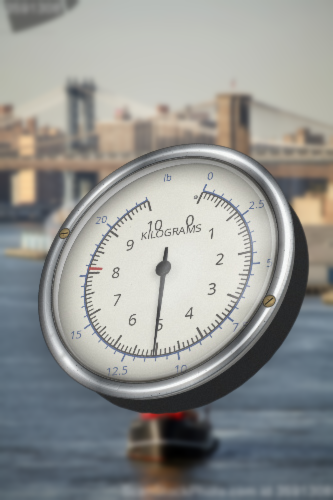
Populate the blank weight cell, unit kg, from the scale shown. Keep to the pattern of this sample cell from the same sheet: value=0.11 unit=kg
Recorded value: value=5 unit=kg
